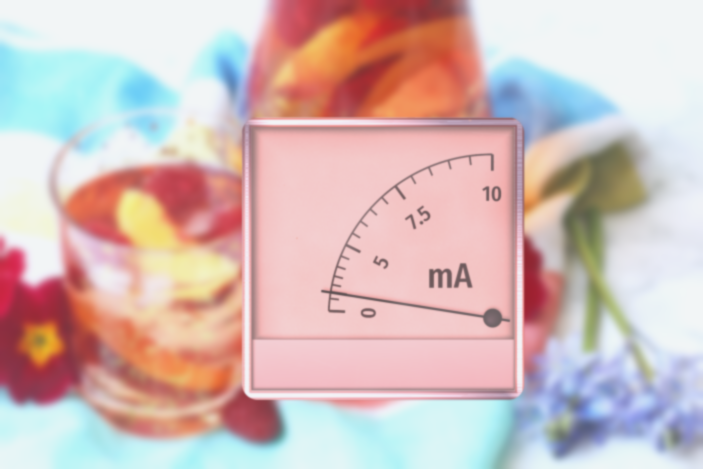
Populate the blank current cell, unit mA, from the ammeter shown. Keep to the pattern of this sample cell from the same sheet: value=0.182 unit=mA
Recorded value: value=2.5 unit=mA
